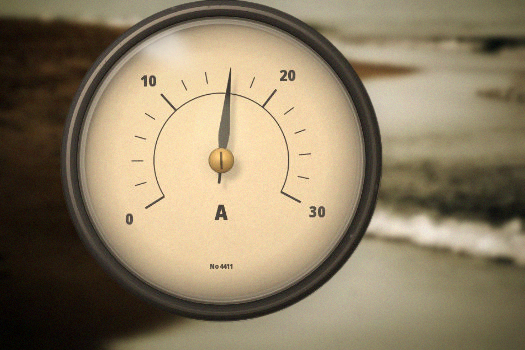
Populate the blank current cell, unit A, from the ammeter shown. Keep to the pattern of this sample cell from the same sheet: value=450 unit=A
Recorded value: value=16 unit=A
